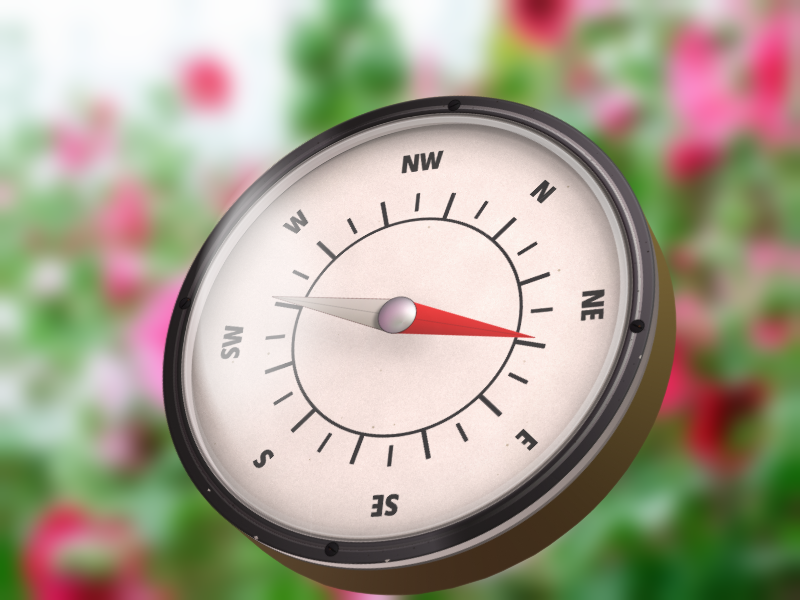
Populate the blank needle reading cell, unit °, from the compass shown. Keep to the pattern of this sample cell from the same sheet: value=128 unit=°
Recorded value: value=60 unit=°
